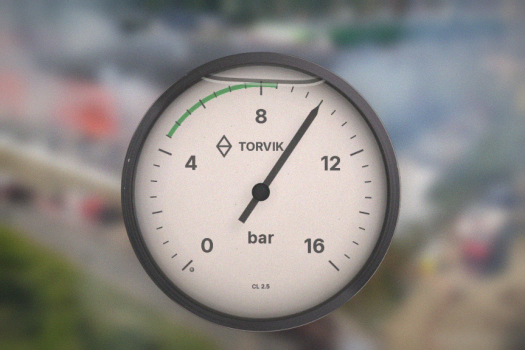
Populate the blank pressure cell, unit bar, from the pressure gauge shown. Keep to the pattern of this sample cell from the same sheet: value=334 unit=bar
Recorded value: value=10 unit=bar
